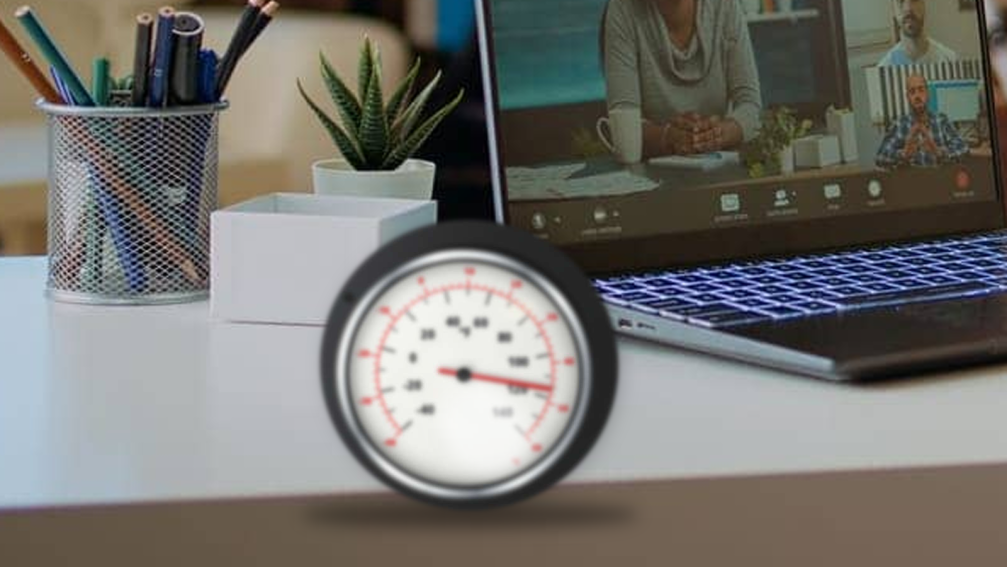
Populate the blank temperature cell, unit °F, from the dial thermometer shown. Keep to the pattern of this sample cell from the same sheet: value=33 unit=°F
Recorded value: value=115 unit=°F
